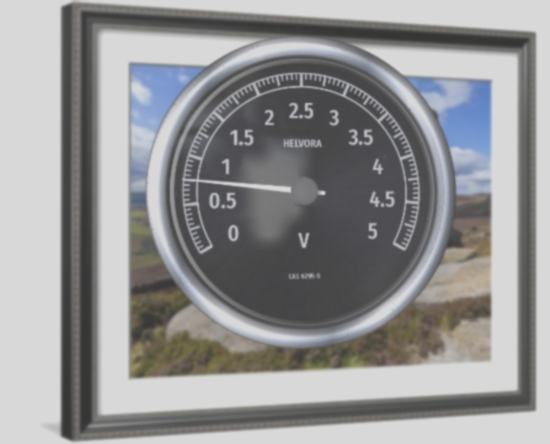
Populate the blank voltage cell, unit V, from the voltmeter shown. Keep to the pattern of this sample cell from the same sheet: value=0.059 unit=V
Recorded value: value=0.75 unit=V
